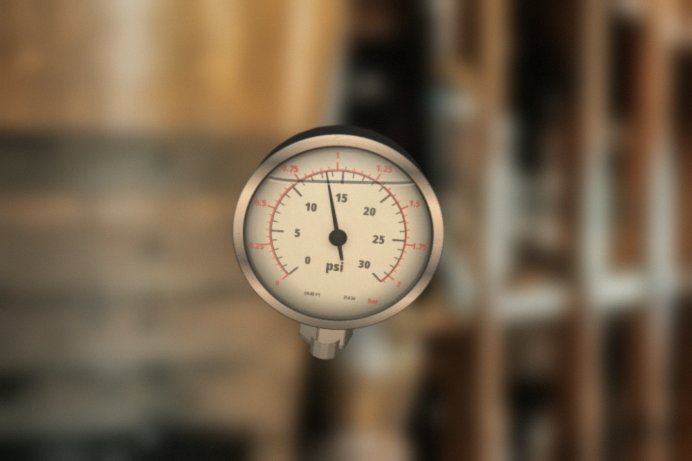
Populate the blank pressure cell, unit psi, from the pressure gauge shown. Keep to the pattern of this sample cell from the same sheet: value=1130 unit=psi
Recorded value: value=13.5 unit=psi
